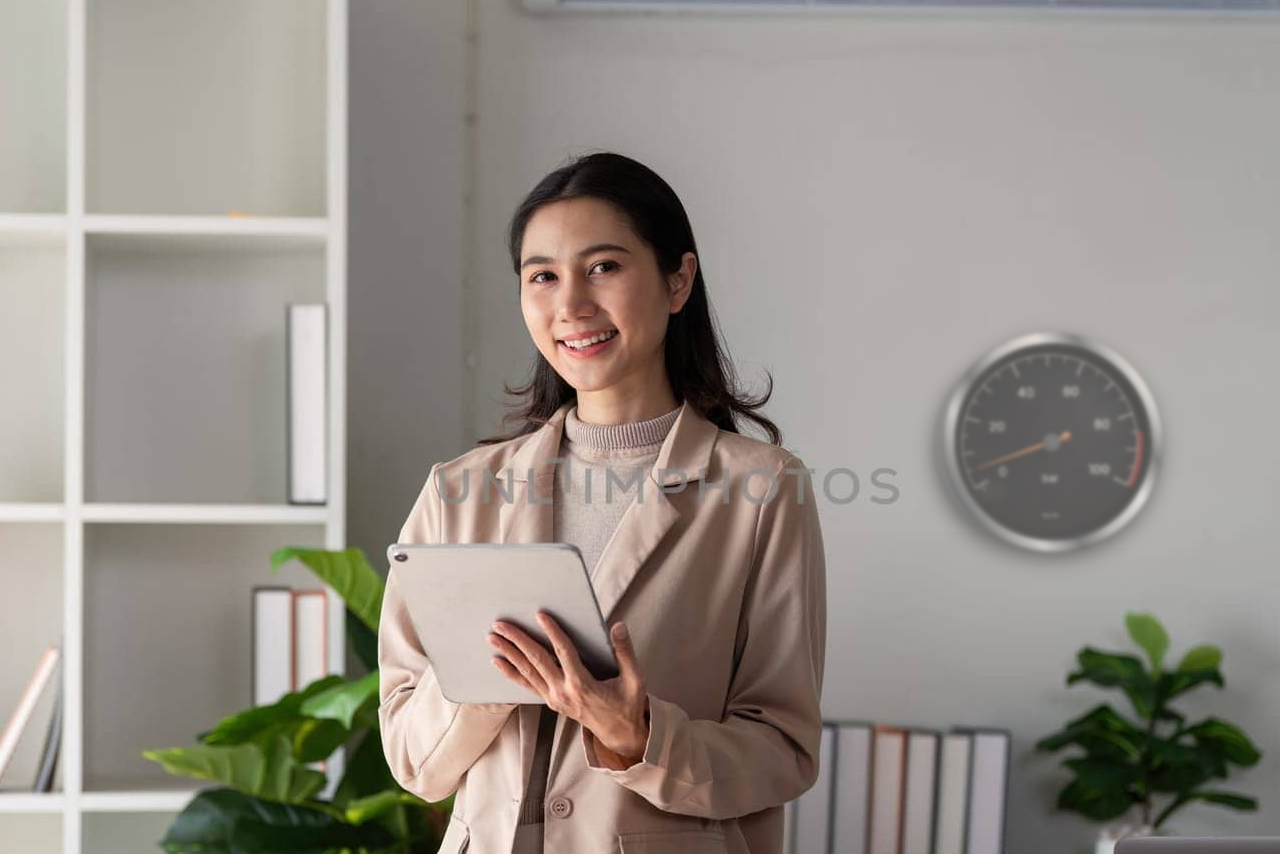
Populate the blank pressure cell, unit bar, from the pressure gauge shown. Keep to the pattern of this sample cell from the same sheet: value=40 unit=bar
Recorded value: value=5 unit=bar
